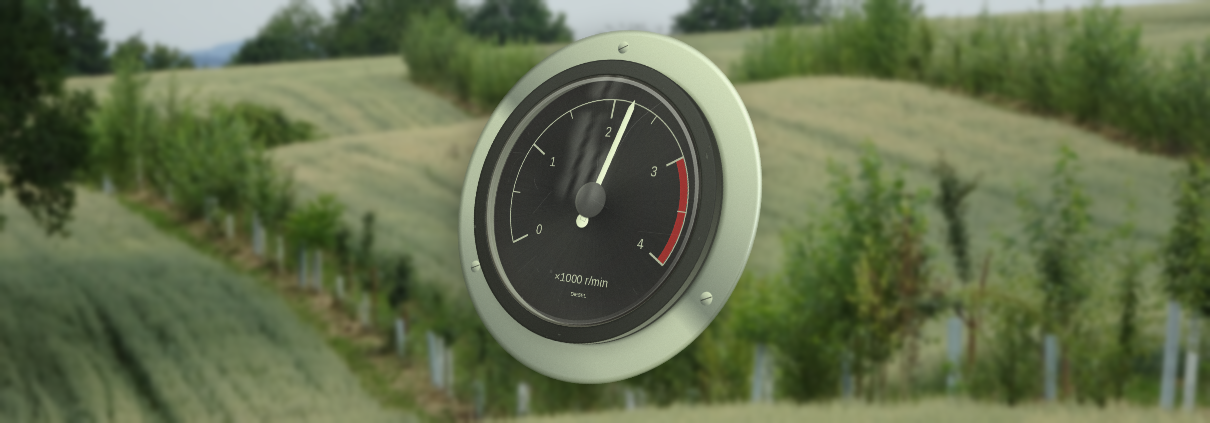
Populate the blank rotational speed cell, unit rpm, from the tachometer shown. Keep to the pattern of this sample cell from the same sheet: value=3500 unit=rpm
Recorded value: value=2250 unit=rpm
